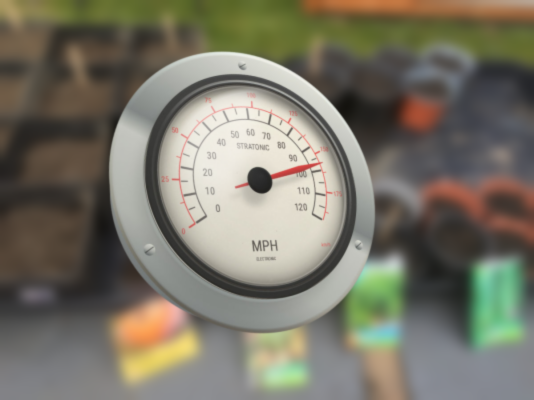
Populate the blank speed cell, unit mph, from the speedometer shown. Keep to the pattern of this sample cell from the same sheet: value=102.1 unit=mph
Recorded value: value=97.5 unit=mph
